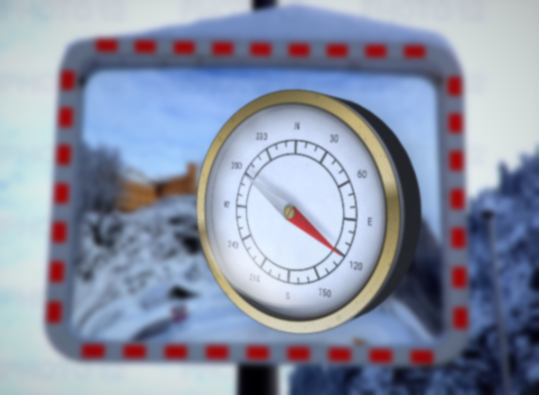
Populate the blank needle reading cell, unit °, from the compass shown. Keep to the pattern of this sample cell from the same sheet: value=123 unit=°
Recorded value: value=120 unit=°
